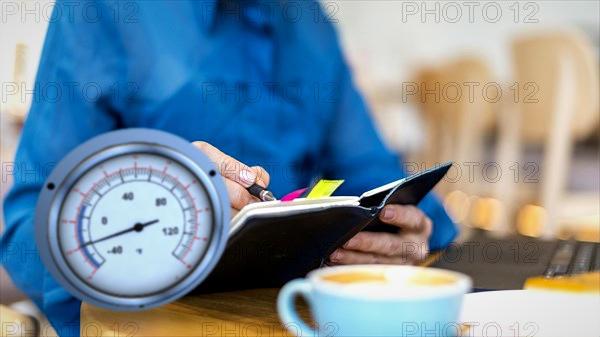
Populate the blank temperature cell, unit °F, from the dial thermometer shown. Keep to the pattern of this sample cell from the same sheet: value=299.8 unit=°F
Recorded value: value=-20 unit=°F
